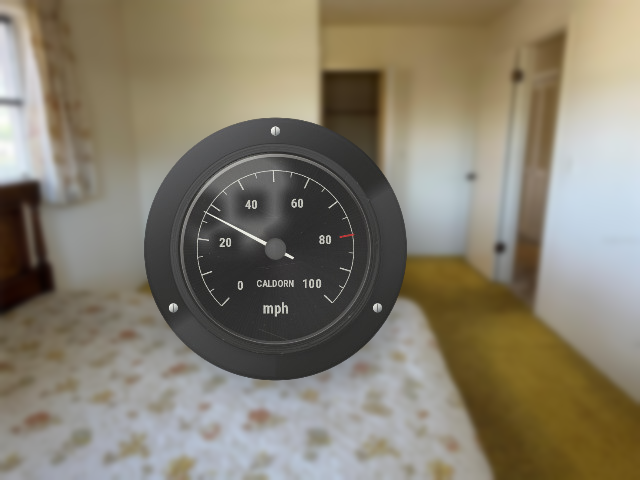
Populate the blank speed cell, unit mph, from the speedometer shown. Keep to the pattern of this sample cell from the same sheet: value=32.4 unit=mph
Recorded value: value=27.5 unit=mph
